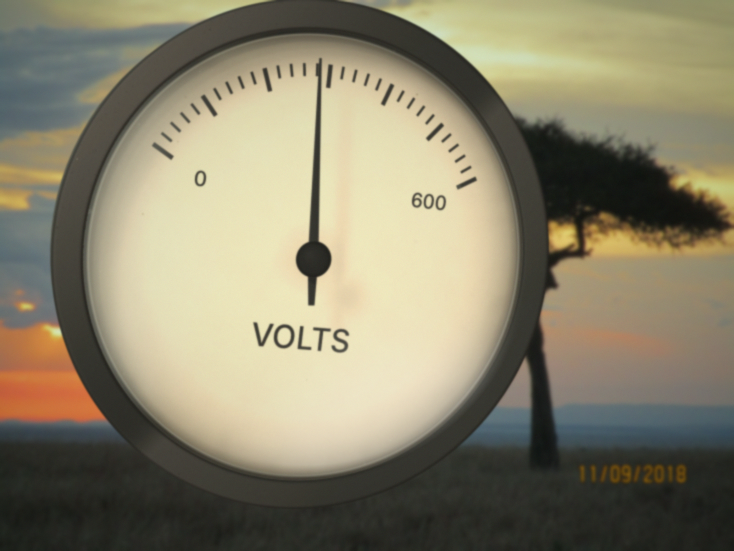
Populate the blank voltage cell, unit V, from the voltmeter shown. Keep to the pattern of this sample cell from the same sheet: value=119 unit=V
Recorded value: value=280 unit=V
